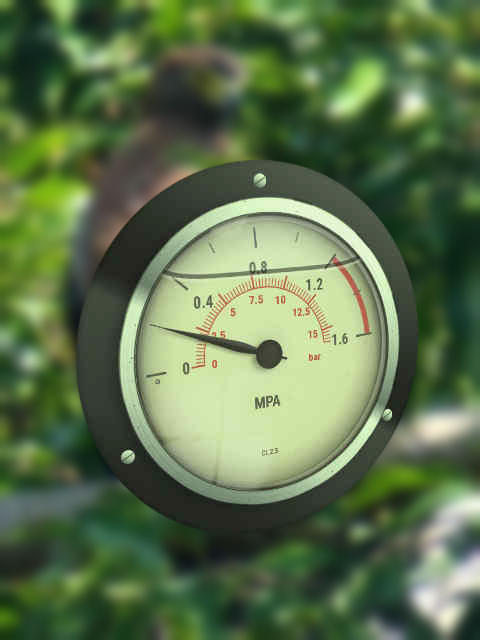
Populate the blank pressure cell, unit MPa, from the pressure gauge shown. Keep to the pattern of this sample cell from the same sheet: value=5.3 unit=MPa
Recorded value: value=0.2 unit=MPa
